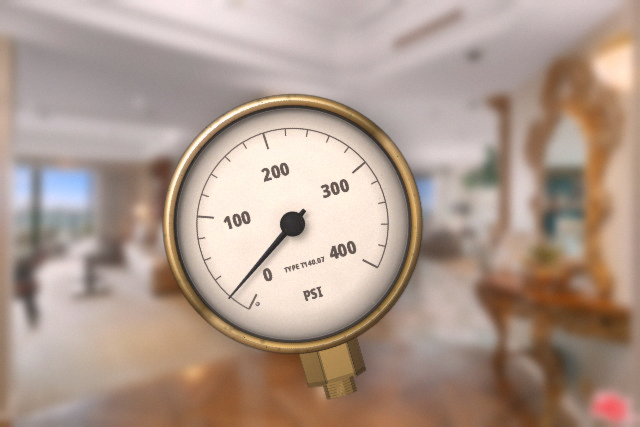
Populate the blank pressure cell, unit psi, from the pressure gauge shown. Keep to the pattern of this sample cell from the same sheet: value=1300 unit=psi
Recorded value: value=20 unit=psi
